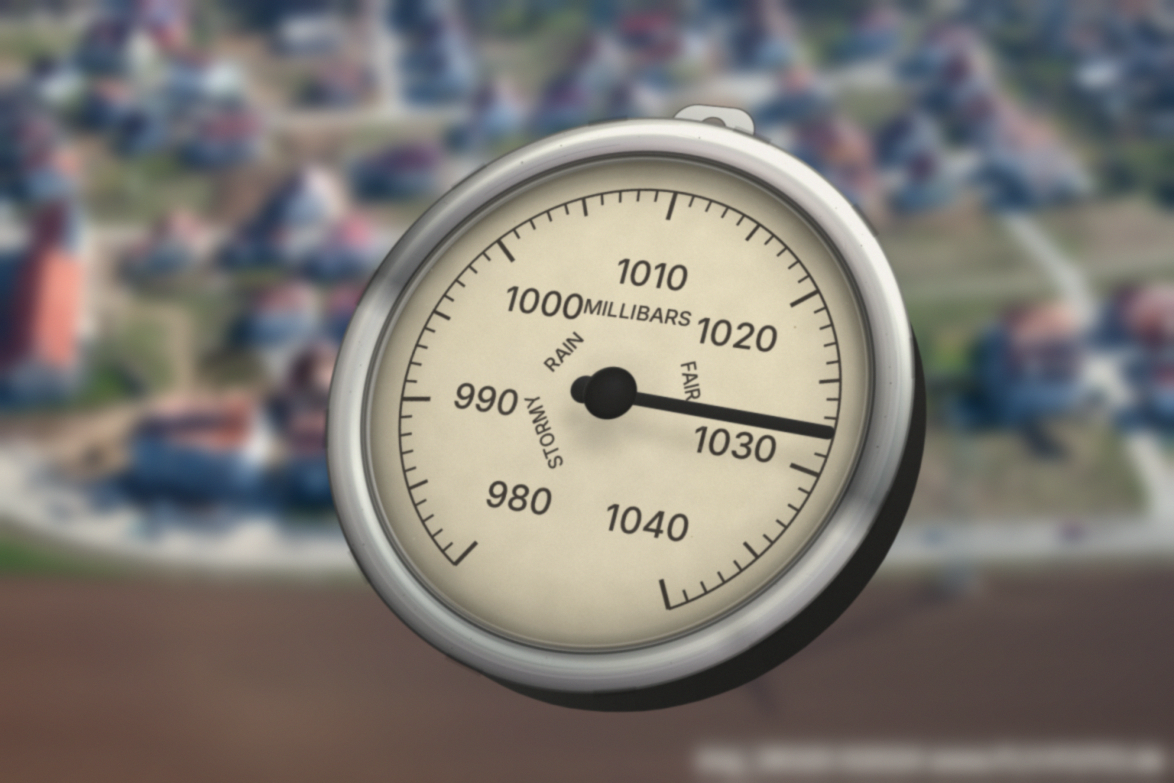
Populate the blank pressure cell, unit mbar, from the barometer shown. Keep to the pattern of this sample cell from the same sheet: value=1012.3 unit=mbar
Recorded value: value=1028 unit=mbar
